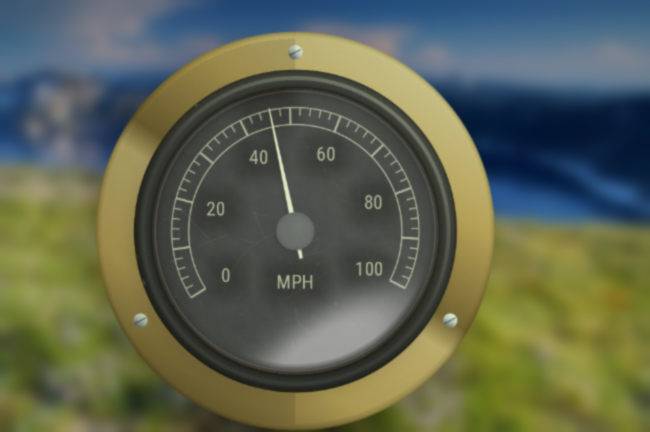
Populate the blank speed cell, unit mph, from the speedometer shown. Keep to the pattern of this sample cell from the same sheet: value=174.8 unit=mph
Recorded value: value=46 unit=mph
